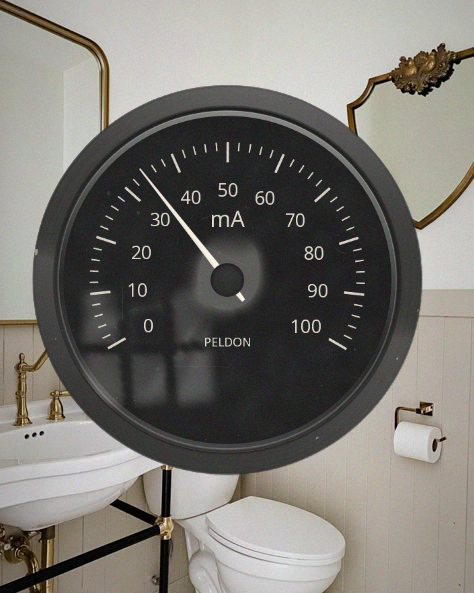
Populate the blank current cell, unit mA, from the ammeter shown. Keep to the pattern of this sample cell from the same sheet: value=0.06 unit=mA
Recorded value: value=34 unit=mA
